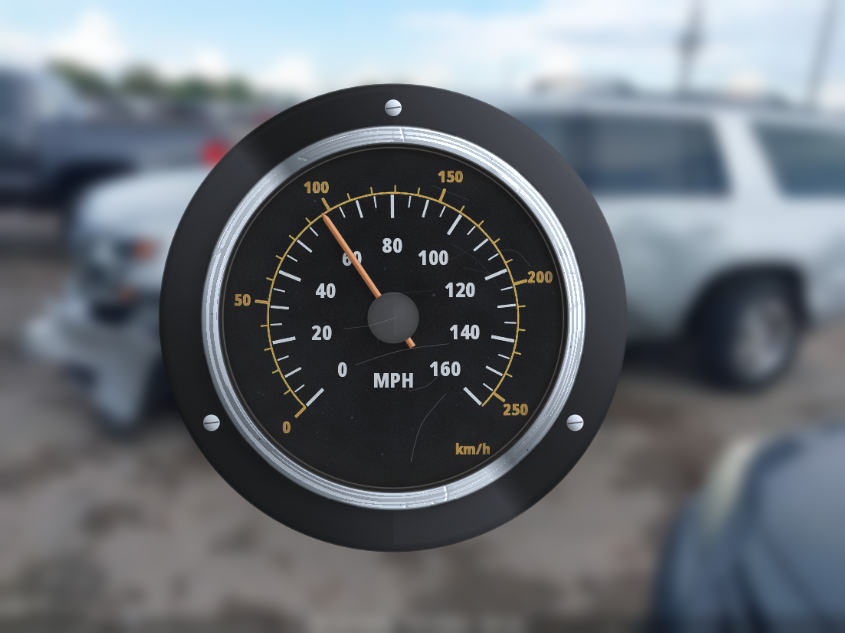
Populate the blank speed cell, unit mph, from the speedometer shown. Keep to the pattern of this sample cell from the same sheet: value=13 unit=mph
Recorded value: value=60 unit=mph
